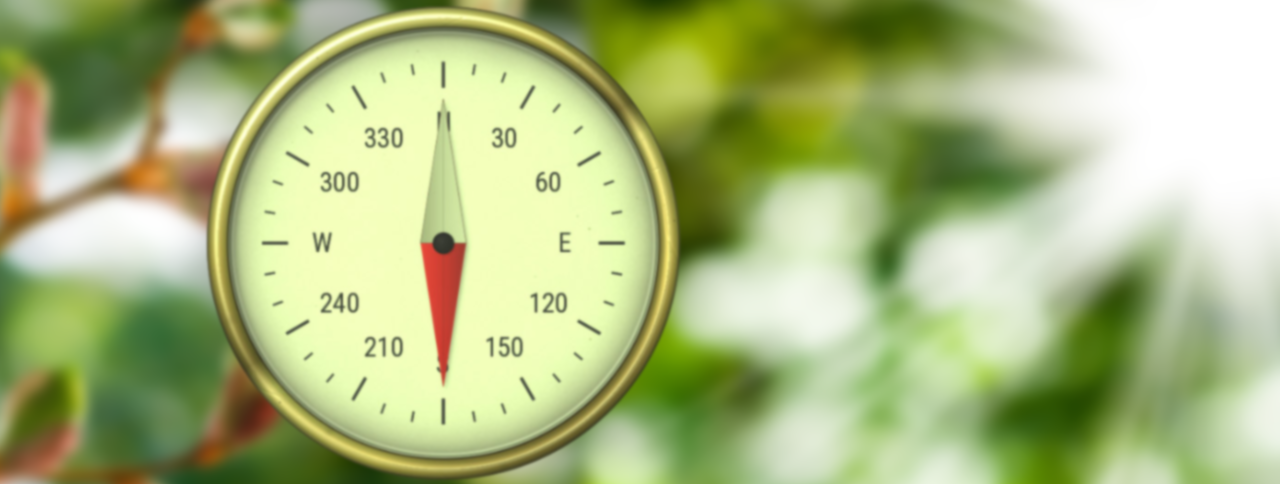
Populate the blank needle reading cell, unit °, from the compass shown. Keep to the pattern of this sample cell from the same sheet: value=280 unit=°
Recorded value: value=180 unit=°
